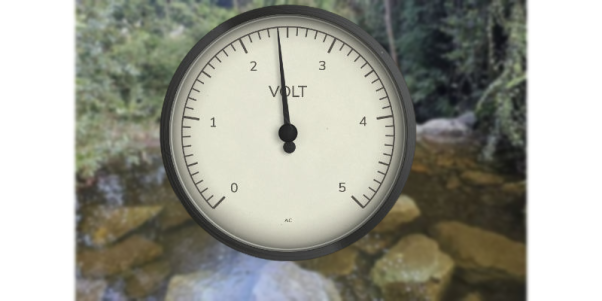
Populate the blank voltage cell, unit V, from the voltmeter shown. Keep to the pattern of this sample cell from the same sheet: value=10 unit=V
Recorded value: value=2.4 unit=V
